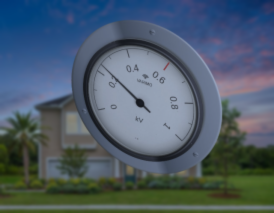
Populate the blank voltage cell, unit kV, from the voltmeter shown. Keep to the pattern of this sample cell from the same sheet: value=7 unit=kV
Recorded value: value=0.25 unit=kV
